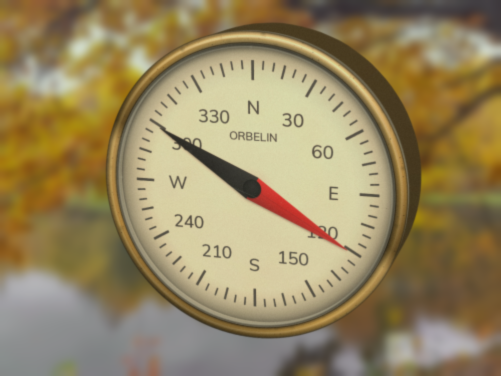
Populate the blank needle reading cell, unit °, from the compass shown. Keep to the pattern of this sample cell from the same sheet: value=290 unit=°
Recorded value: value=120 unit=°
